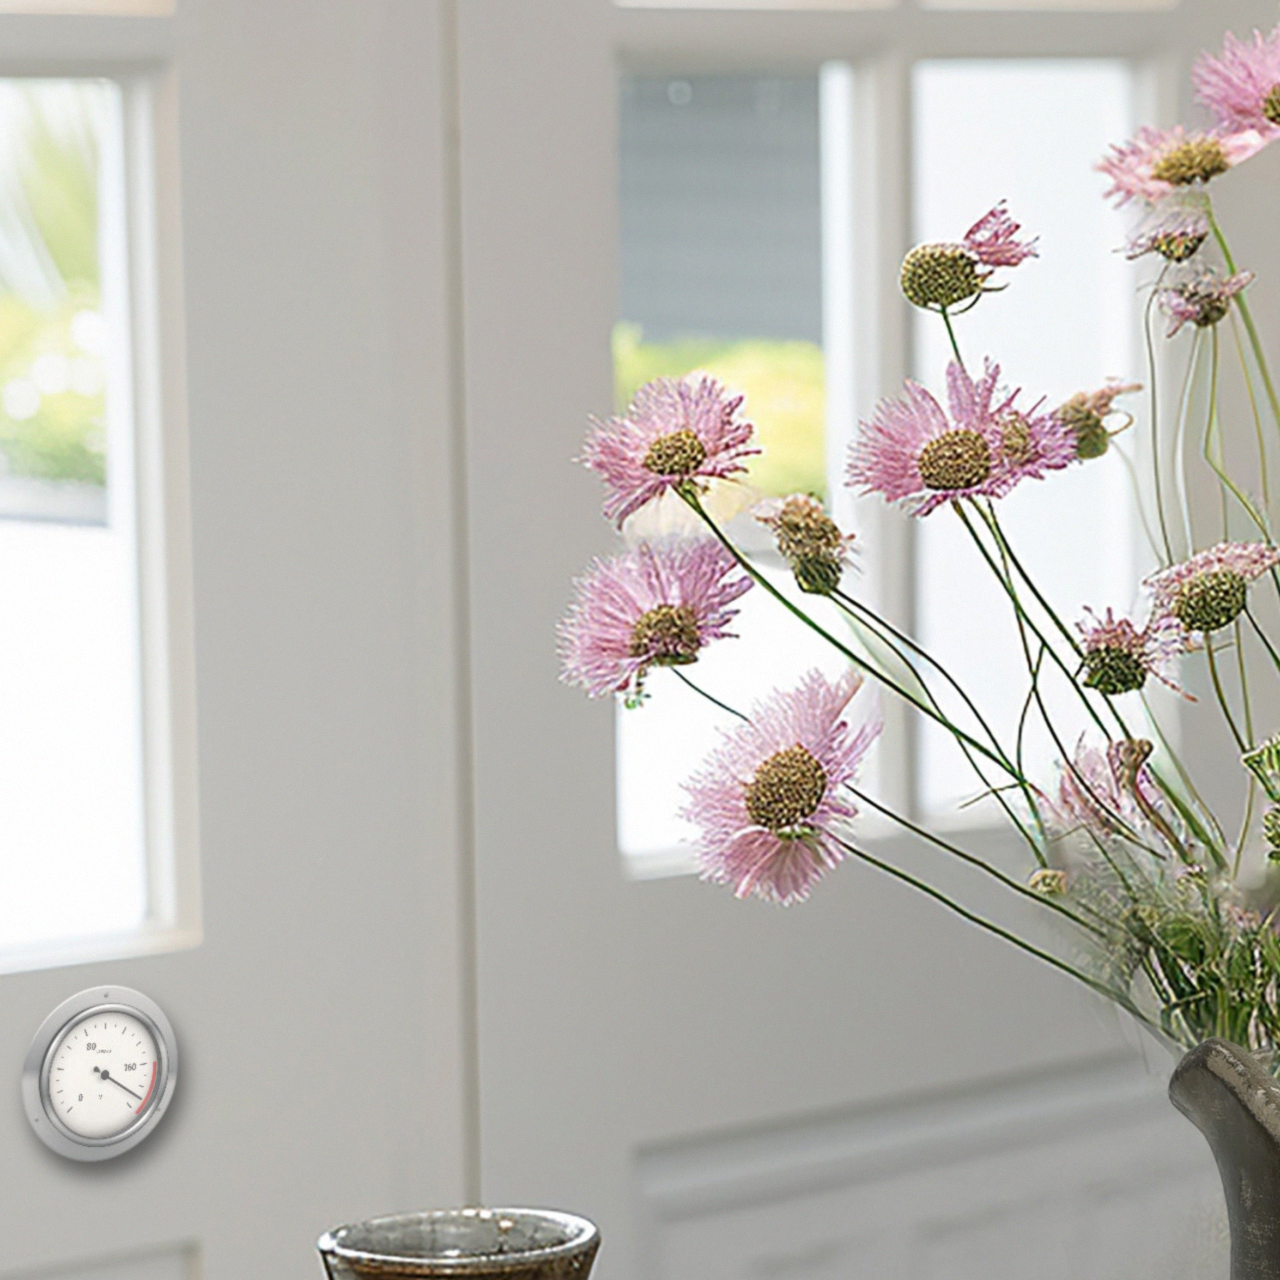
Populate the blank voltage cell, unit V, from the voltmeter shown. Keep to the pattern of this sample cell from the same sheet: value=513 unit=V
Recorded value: value=190 unit=V
